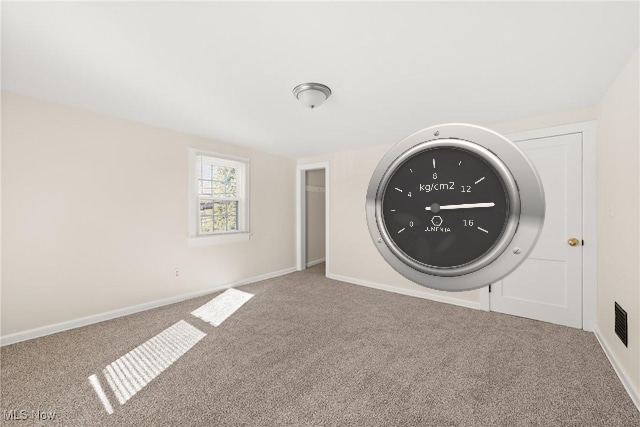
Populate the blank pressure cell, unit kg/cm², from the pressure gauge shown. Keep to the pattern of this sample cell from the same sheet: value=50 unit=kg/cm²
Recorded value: value=14 unit=kg/cm²
